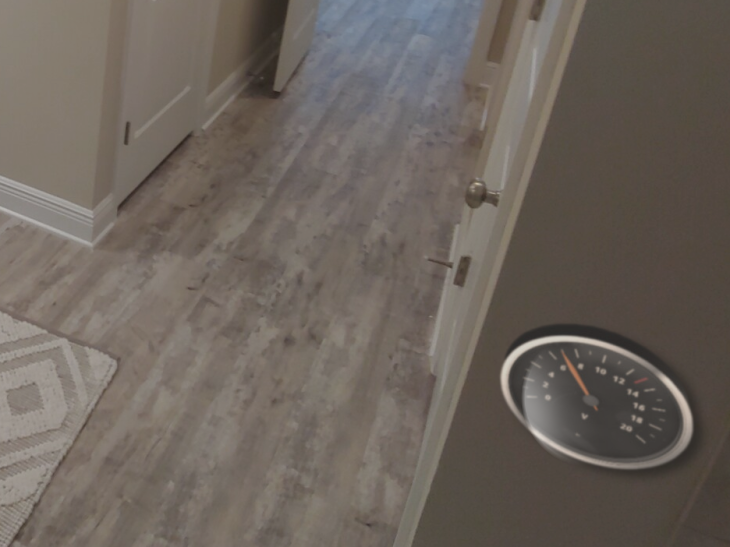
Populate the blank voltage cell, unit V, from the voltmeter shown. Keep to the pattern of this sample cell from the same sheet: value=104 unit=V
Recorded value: value=7 unit=V
